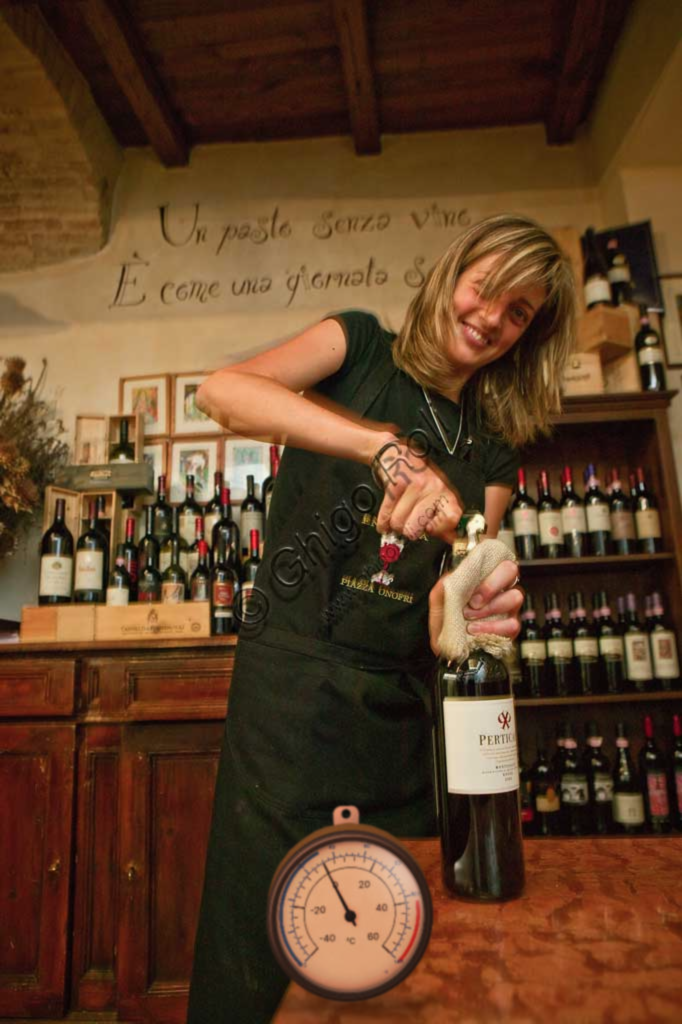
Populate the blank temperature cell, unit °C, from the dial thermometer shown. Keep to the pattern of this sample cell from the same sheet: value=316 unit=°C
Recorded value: value=0 unit=°C
